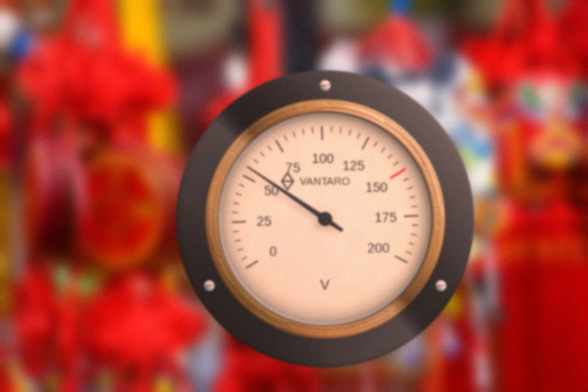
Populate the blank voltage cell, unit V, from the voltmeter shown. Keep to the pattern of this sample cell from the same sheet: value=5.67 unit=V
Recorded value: value=55 unit=V
